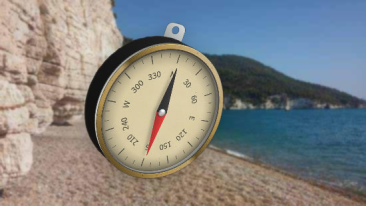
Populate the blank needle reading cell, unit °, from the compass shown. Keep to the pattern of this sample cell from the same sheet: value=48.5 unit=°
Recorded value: value=180 unit=°
